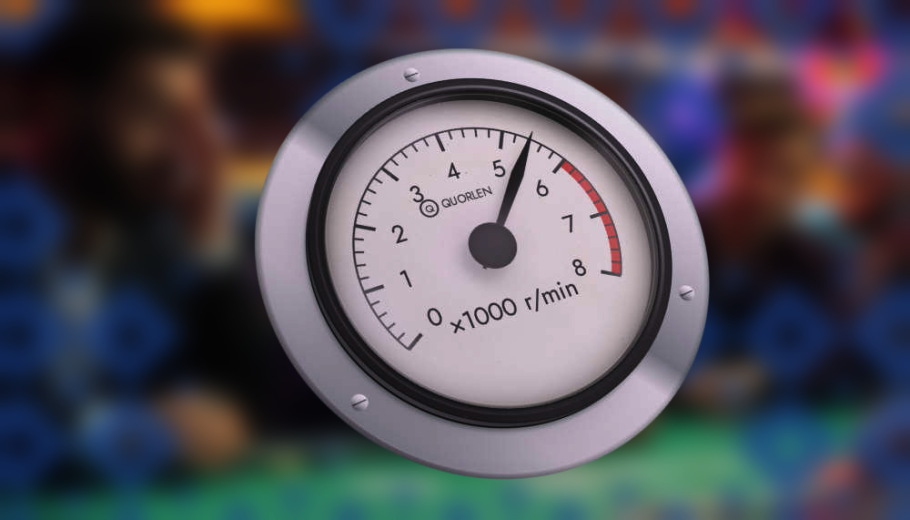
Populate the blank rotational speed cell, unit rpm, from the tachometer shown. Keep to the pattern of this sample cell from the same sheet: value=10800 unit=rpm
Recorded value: value=5400 unit=rpm
